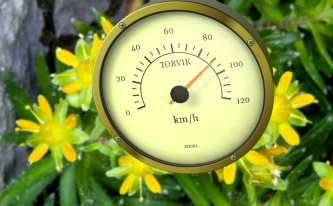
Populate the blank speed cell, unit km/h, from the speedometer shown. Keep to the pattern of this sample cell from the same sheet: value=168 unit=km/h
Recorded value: value=90 unit=km/h
